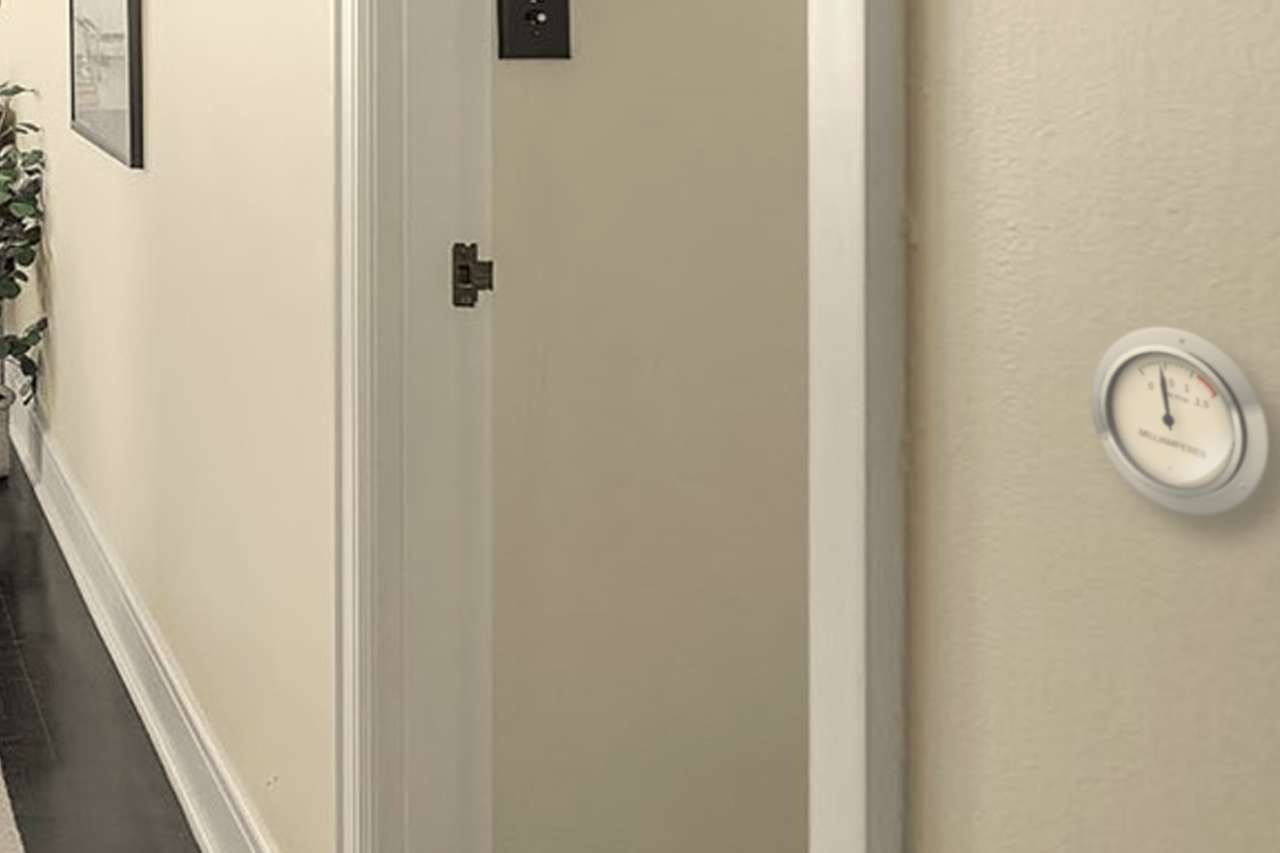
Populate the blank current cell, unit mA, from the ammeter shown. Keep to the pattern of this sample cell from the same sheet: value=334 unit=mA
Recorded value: value=0.5 unit=mA
